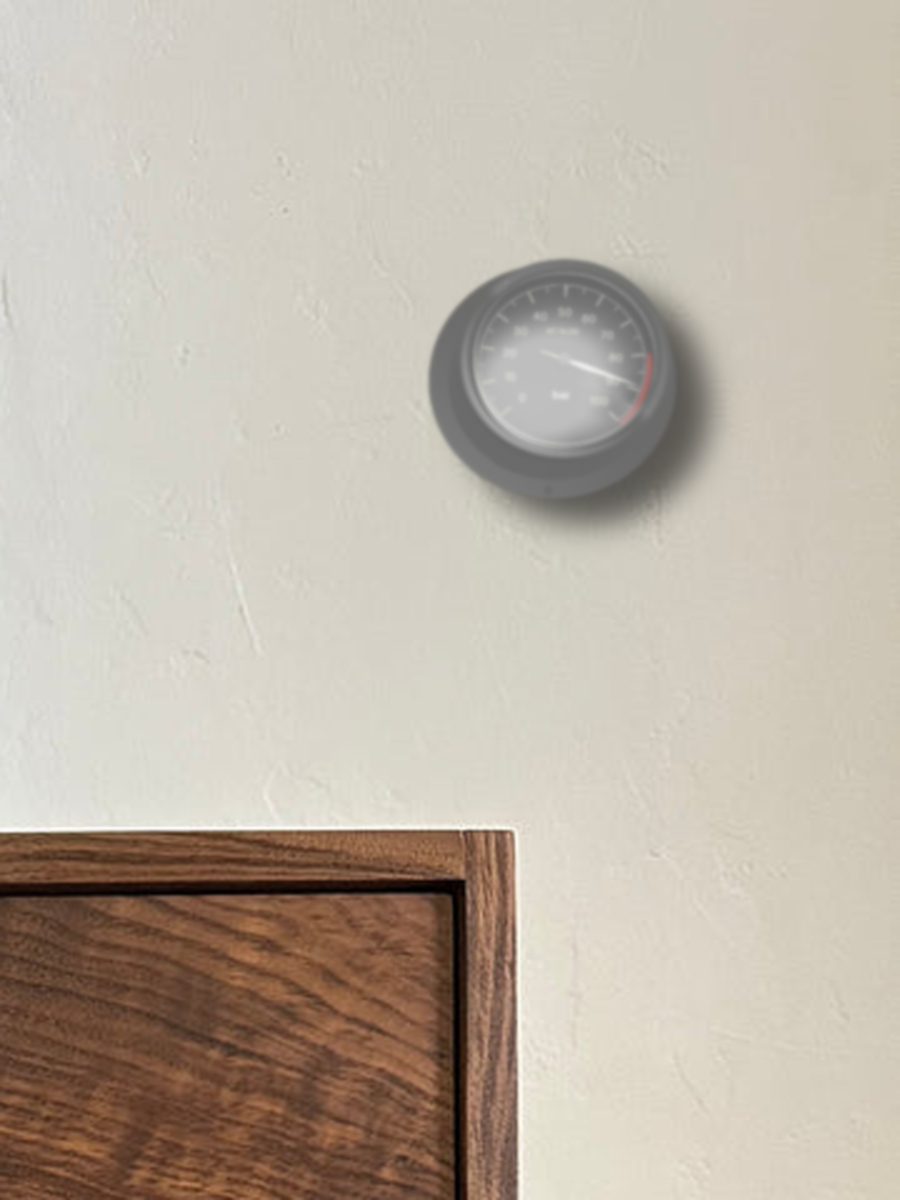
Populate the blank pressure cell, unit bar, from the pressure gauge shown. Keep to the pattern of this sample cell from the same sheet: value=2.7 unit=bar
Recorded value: value=90 unit=bar
